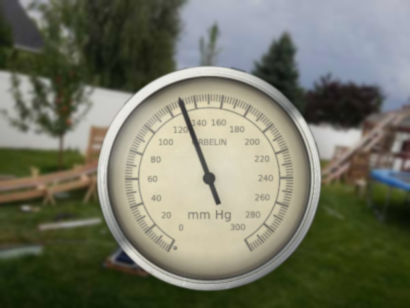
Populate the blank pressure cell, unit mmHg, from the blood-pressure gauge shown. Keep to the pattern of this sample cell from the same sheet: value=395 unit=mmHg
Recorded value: value=130 unit=mmHg
